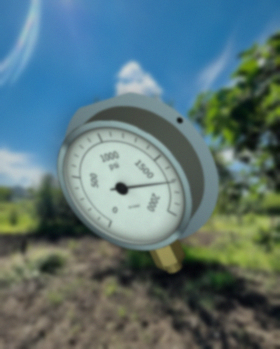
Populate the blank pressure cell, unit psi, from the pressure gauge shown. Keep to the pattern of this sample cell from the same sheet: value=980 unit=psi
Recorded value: value=1700 unit=psi
